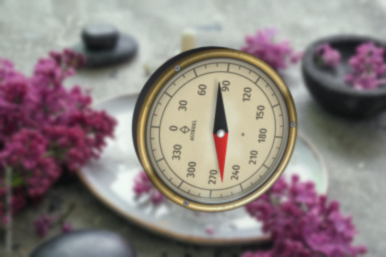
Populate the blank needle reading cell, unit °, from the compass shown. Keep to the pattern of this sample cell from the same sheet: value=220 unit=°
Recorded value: value=260 unit=°
